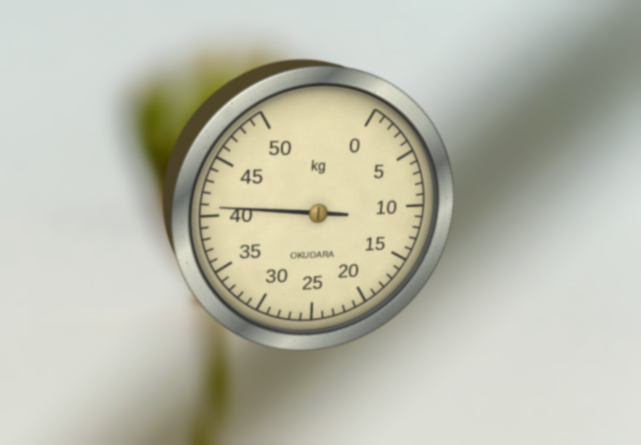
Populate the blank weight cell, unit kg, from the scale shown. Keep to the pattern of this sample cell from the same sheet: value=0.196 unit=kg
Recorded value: value=41 unit=kg
